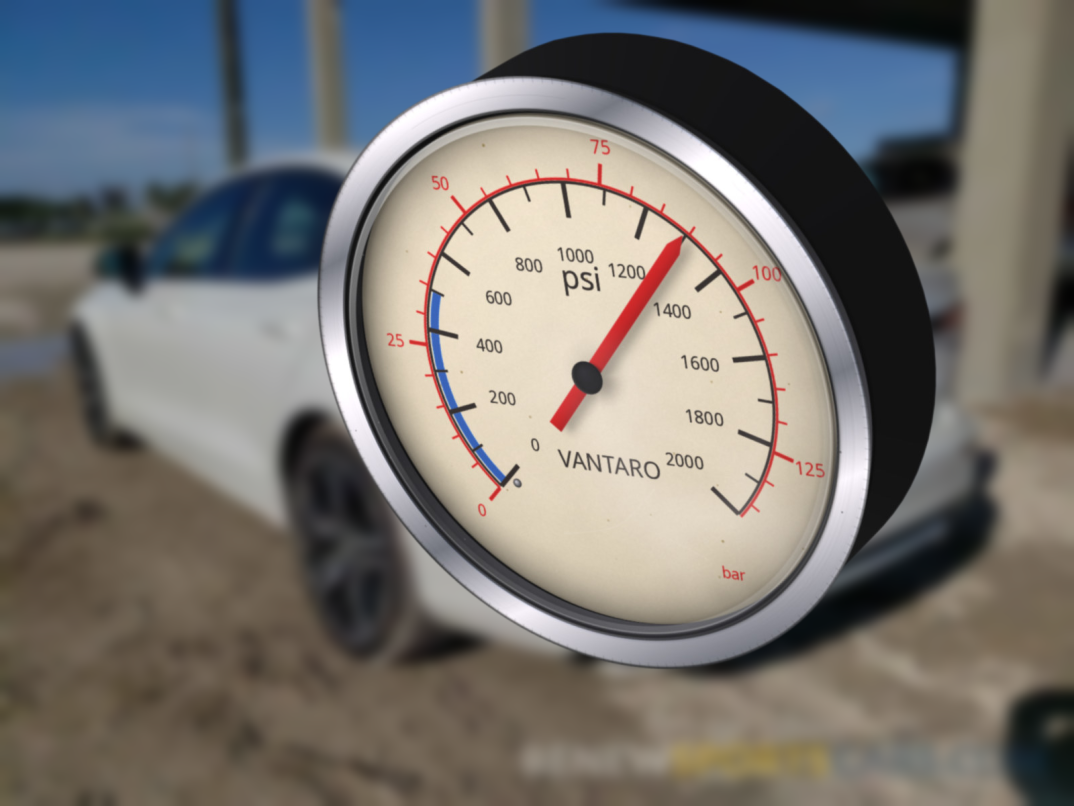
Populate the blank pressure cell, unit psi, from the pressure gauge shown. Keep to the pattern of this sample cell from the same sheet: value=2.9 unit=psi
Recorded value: value=1300 unit=psi
